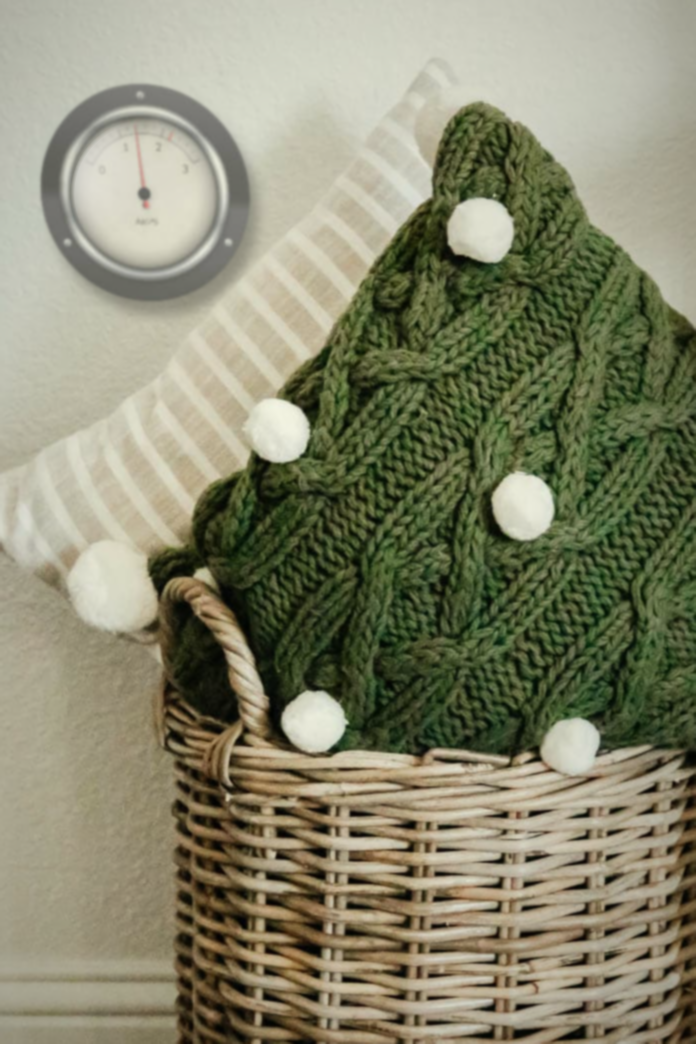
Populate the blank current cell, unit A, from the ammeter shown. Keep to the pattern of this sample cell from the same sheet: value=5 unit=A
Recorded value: value=1.4 unit=A
